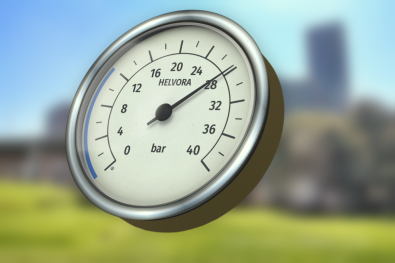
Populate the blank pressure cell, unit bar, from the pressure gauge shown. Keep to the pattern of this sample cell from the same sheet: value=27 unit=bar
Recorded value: value=28 unit=bar
